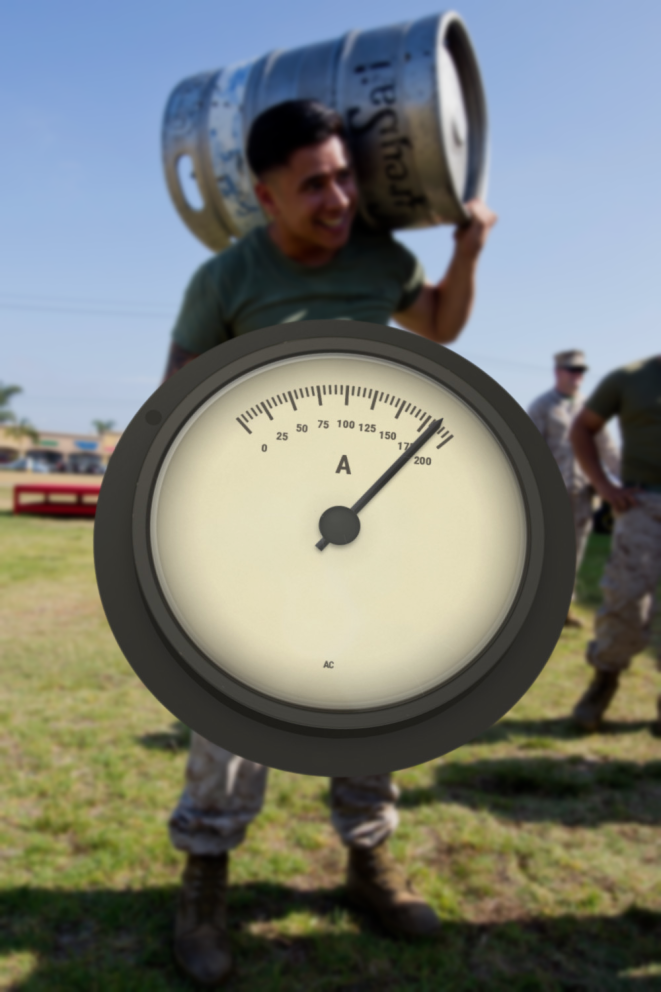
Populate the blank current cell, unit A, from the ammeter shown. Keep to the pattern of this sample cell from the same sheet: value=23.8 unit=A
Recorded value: value=185 unit=A
